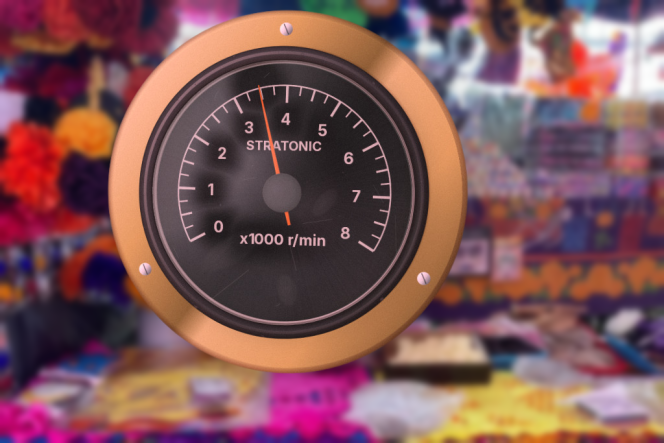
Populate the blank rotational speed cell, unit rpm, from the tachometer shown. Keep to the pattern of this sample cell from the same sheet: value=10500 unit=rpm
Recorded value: value=3500 unit=rpm
